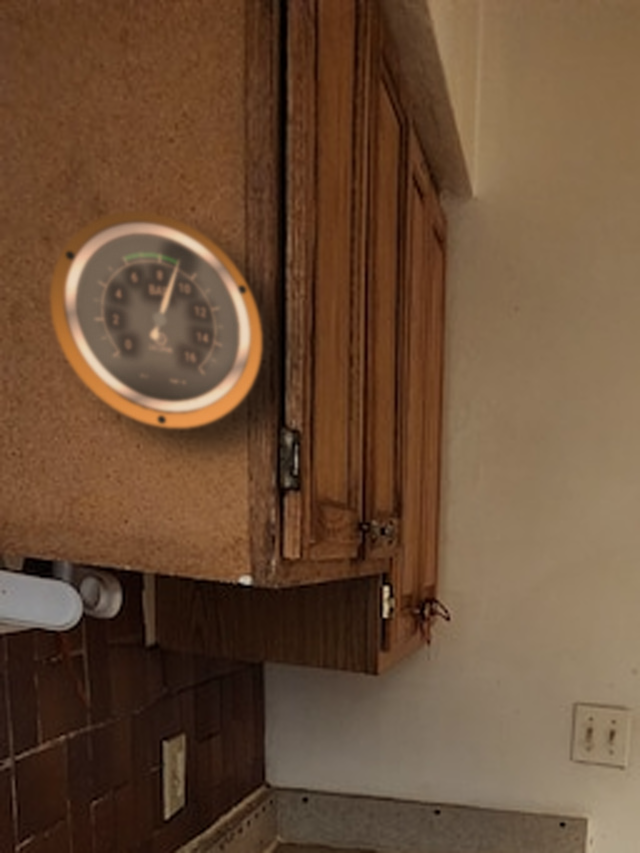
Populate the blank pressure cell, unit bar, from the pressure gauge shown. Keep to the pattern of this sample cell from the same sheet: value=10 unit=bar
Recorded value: value=9 unit=bar
